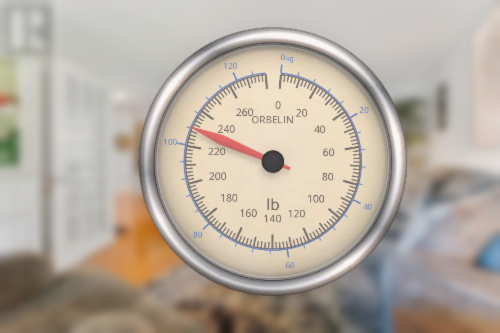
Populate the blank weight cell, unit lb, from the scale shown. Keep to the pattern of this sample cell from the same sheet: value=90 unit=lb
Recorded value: value=230 unit=lb
